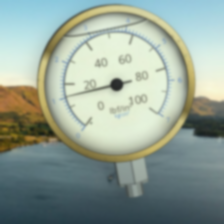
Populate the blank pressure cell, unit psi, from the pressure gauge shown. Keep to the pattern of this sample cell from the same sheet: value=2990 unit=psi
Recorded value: value=15 unit=psi
